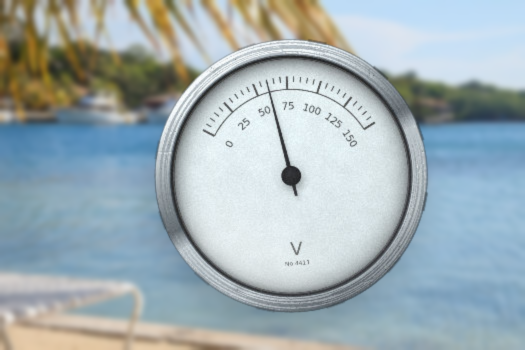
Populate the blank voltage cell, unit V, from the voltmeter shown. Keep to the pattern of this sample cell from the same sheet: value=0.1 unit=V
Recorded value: value=60 unit=V
